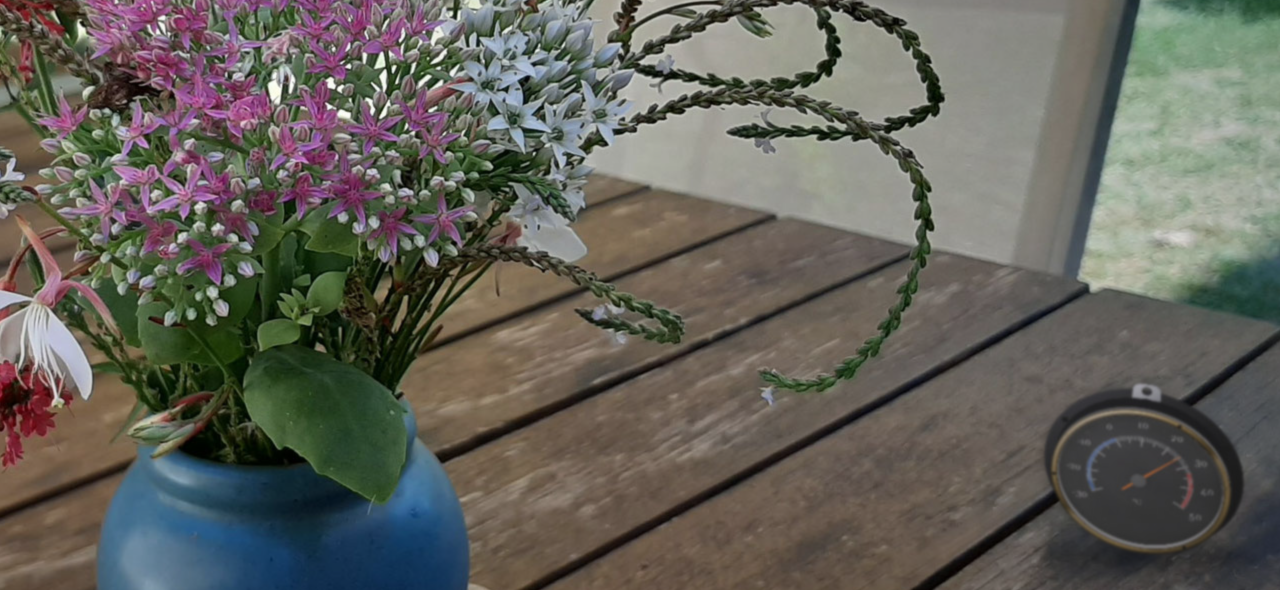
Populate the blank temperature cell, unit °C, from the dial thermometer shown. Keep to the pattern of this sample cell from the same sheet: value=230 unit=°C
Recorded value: value=25 unit=°C
